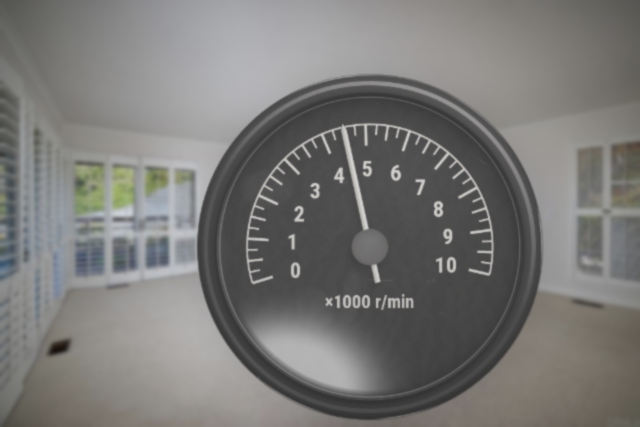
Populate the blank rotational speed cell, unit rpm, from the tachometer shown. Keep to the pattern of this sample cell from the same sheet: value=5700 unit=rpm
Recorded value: value=4500 unit=rpm
